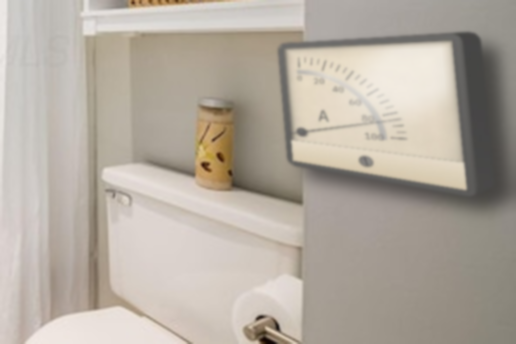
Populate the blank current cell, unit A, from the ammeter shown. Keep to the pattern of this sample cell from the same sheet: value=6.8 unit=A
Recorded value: value=85 unit=A
